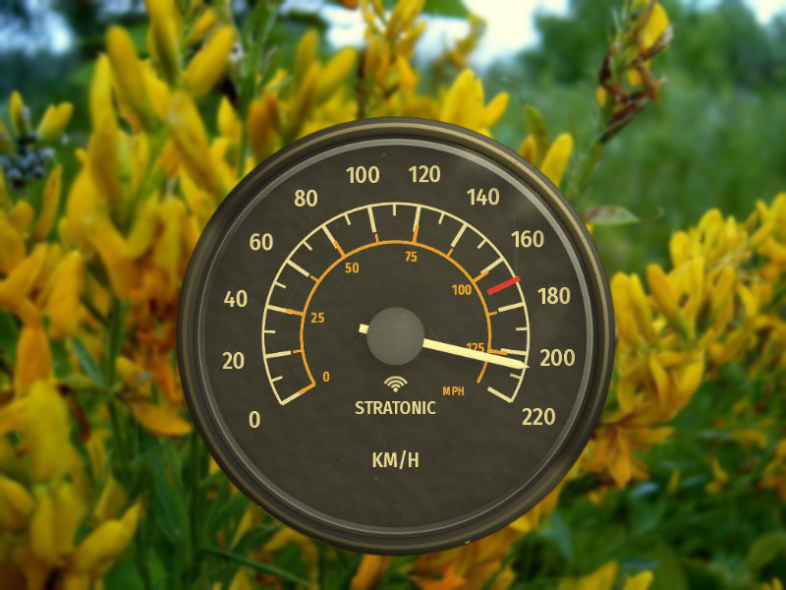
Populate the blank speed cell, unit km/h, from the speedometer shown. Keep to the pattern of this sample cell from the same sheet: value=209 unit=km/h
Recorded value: value=205 unit=km/h
